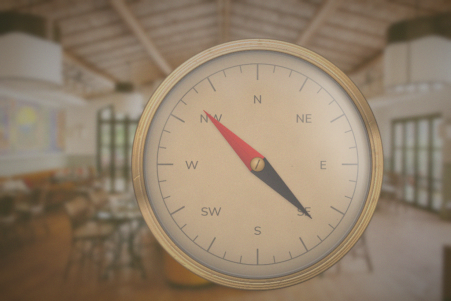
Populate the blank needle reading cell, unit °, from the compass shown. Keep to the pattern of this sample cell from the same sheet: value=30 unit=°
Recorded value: value=315 unit=°
